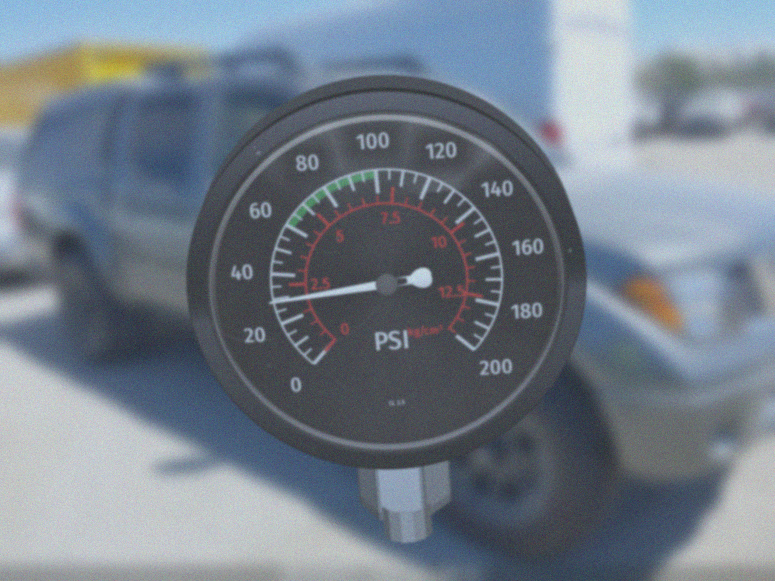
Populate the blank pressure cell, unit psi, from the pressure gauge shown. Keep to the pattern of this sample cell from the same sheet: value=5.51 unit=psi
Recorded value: value=30 unit=psi
